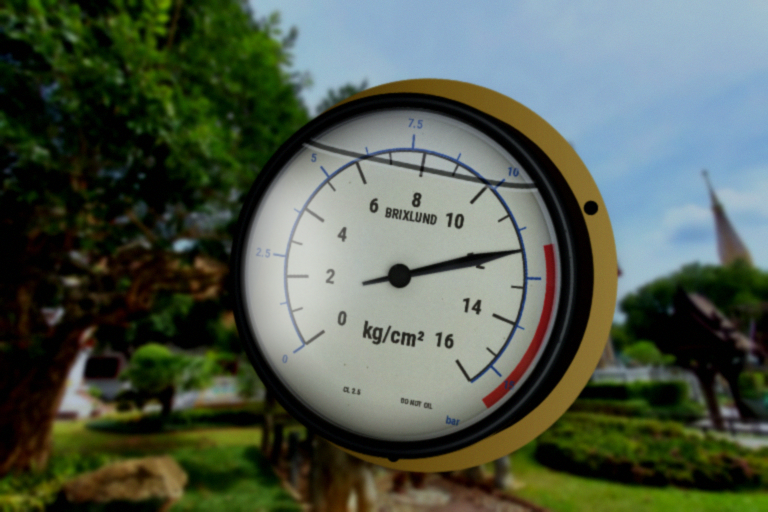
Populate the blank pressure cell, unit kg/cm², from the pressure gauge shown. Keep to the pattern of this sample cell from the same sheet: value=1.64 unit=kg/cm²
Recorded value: value=12 unit=kg/cm²
